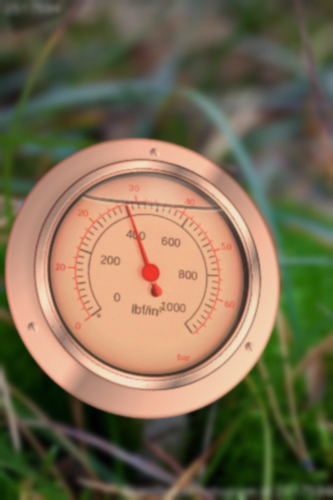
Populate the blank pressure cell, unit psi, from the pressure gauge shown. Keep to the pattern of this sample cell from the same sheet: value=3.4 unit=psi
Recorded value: value=400 unit=psi
